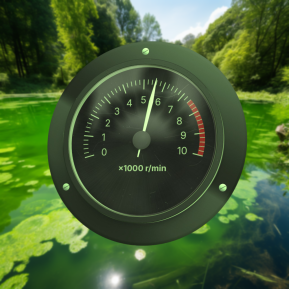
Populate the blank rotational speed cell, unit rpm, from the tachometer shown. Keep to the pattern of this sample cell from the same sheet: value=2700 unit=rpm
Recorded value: value=5600 unit=rpm
